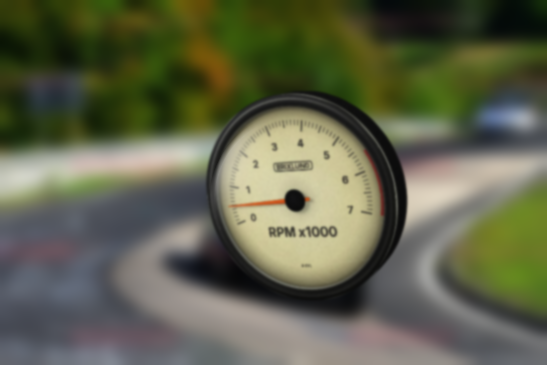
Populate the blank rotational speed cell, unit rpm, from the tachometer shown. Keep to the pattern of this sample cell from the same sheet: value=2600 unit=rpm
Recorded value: value=500 unit=rpm
